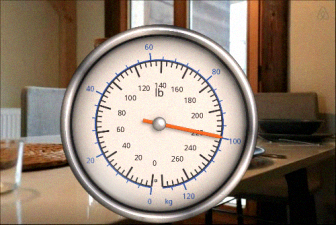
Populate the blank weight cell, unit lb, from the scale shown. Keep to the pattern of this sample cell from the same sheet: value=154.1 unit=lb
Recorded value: value=220 unit=lb
